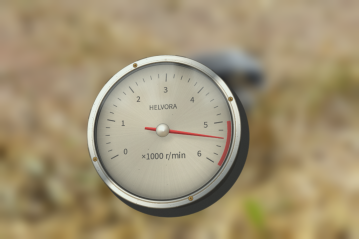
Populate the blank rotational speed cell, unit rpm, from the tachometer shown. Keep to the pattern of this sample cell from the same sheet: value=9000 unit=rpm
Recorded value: value=5400 unit=rpm
